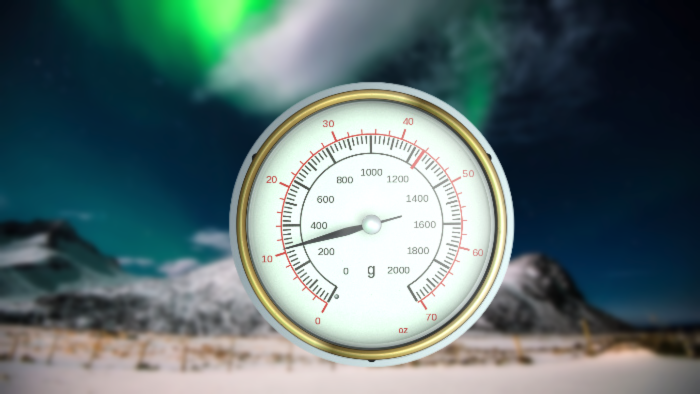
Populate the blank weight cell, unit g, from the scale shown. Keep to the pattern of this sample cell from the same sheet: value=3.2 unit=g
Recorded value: value=300 unit=g
